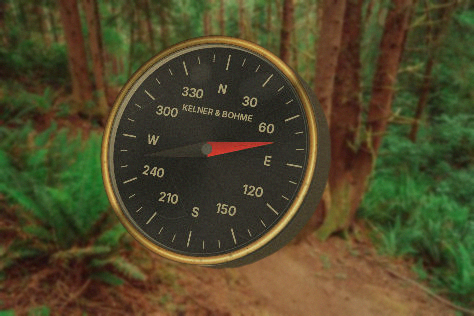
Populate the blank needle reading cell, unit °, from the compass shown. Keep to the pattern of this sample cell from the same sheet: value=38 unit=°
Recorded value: value=75 unit=°
